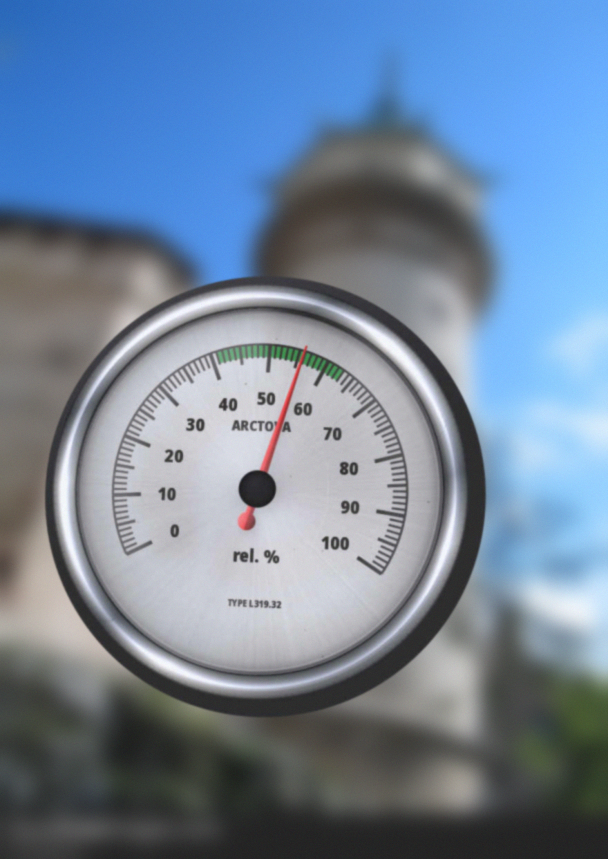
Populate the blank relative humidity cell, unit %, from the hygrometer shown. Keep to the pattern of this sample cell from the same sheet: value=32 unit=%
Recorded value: value=56 unit=%
